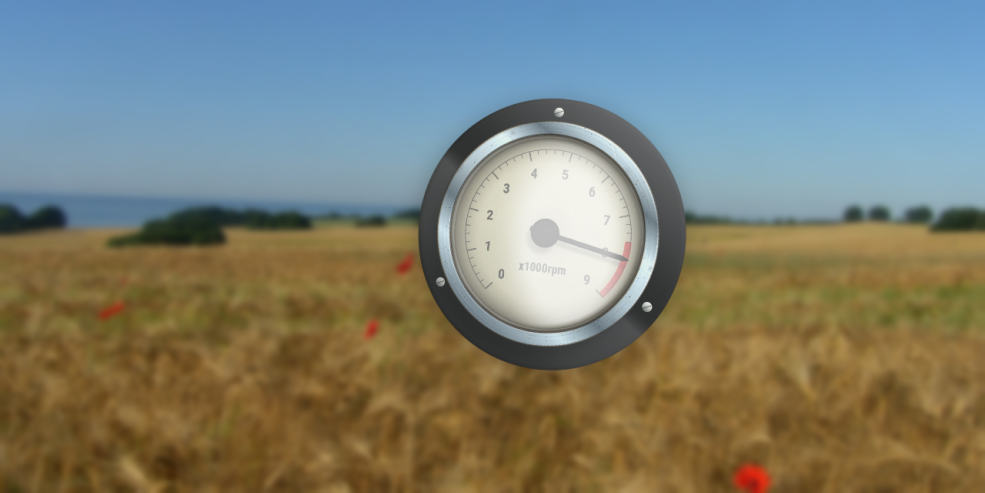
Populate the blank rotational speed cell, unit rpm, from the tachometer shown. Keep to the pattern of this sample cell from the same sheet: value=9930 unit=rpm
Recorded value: value=8000 unit=rpm
